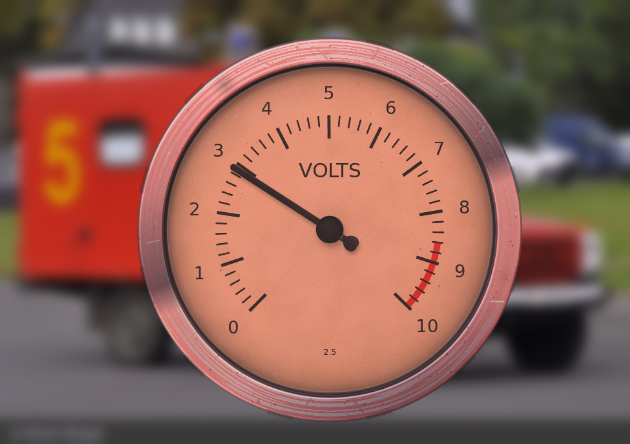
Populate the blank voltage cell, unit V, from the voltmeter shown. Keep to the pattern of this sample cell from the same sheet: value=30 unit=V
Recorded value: value=2.9 unit=V
